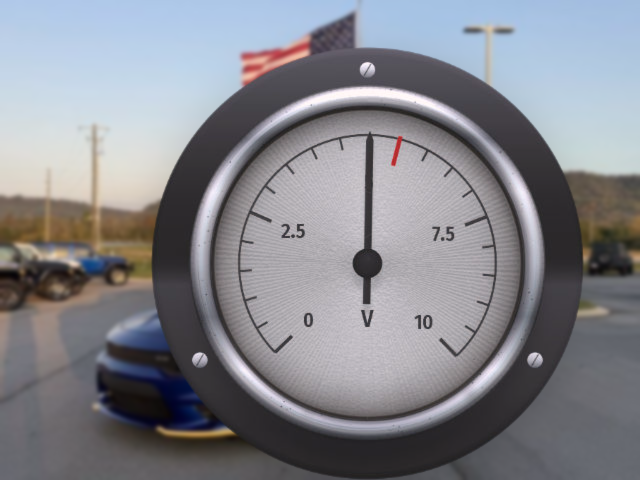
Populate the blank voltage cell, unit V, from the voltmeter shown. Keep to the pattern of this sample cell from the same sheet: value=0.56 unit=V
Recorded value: value=5 unit=V
